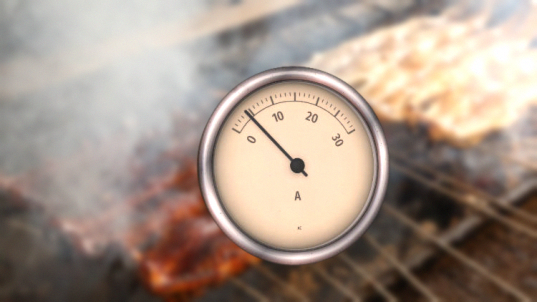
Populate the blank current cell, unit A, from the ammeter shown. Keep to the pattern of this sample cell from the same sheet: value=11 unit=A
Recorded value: value=4 unit=A
